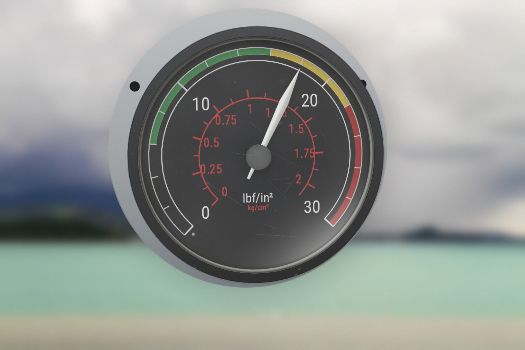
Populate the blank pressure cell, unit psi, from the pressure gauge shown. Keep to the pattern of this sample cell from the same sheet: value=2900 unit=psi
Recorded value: value=18 unit=psi
